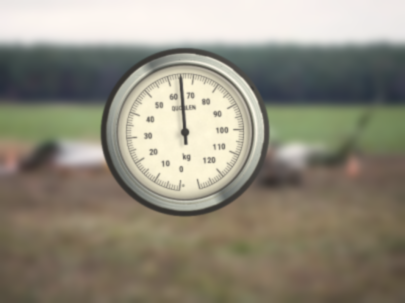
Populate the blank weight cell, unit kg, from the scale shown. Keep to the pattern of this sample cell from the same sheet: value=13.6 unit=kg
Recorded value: value=65 unit=kg
